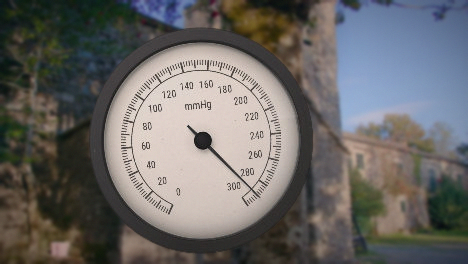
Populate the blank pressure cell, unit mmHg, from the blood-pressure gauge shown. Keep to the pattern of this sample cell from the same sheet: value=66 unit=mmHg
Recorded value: value=290 unit=mmHg
